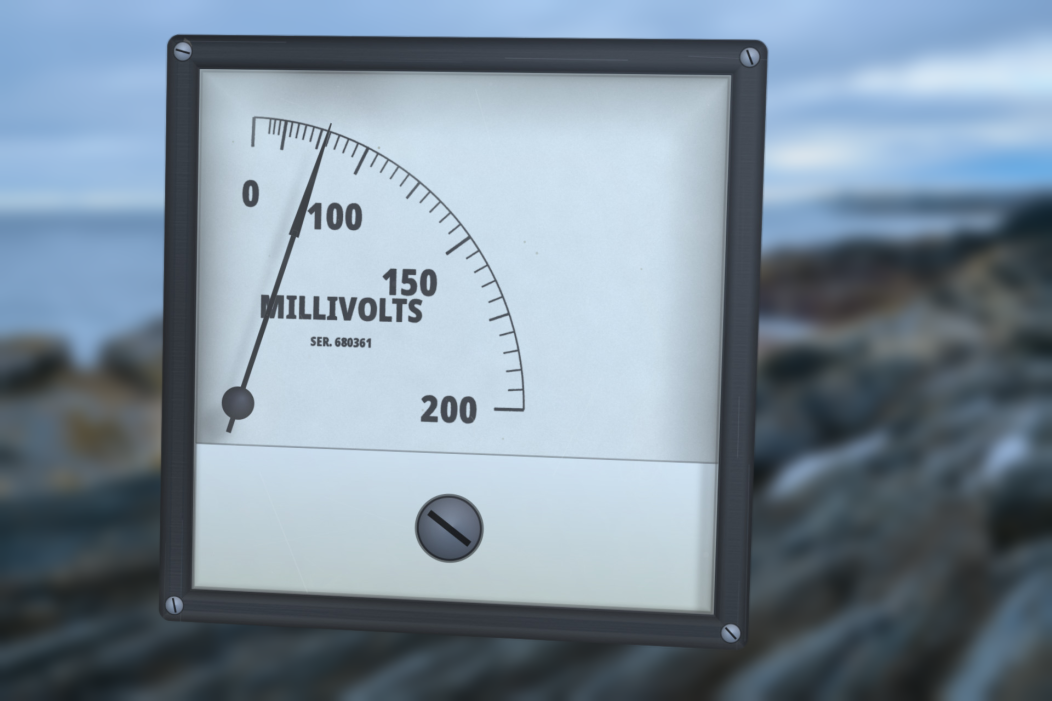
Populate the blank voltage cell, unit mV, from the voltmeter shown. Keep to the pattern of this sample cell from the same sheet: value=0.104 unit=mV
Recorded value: value=80 unit=mV
